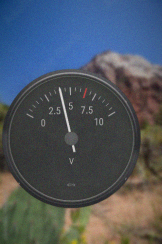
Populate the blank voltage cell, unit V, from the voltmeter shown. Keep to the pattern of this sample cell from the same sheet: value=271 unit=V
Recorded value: value=4 unit=V
